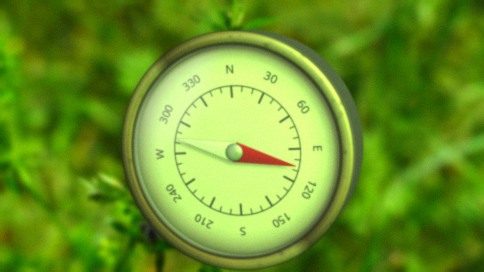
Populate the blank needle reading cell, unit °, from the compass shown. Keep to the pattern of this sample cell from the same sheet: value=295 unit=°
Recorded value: value=105 unit=°
